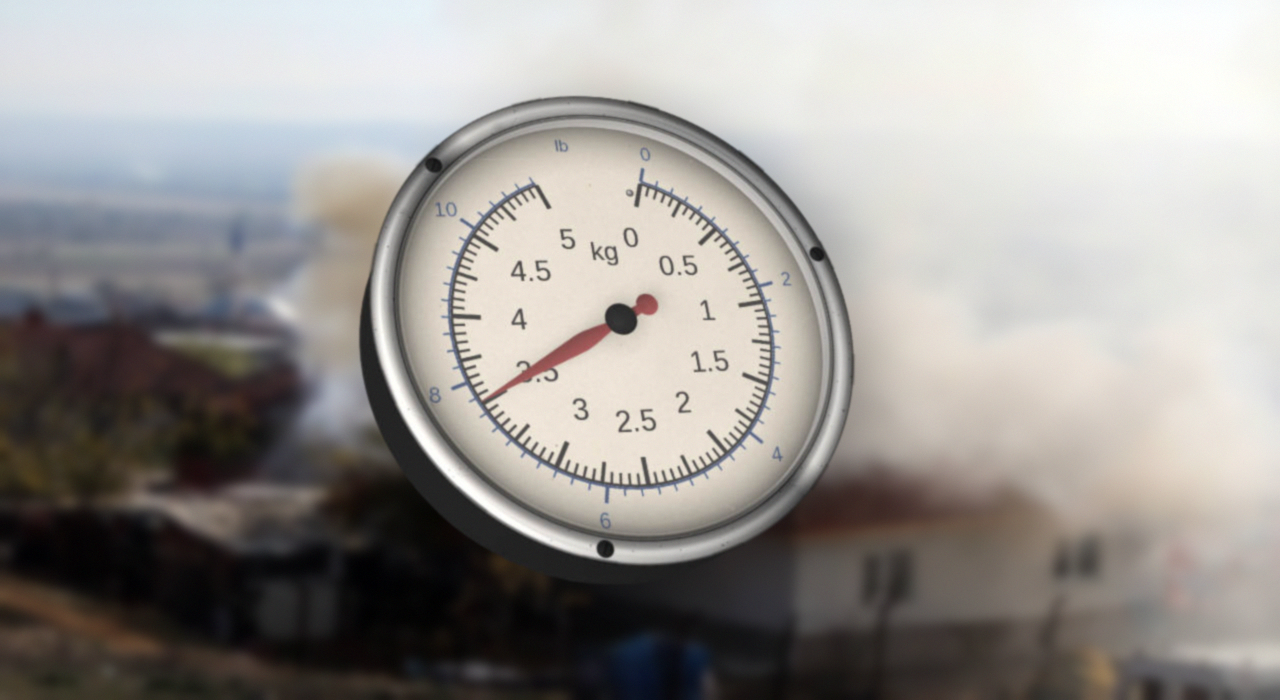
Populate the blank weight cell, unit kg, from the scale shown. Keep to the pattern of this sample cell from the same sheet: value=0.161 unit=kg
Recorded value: value=3.5 unit=kg
